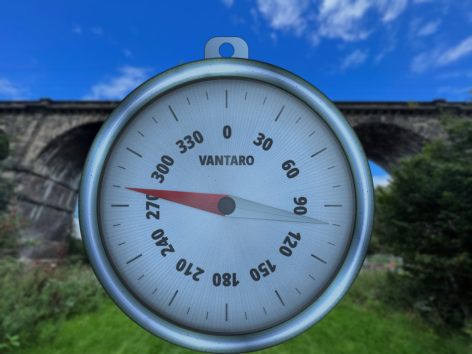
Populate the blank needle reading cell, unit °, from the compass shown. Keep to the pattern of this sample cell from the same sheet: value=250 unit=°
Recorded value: value=280 unit=°
